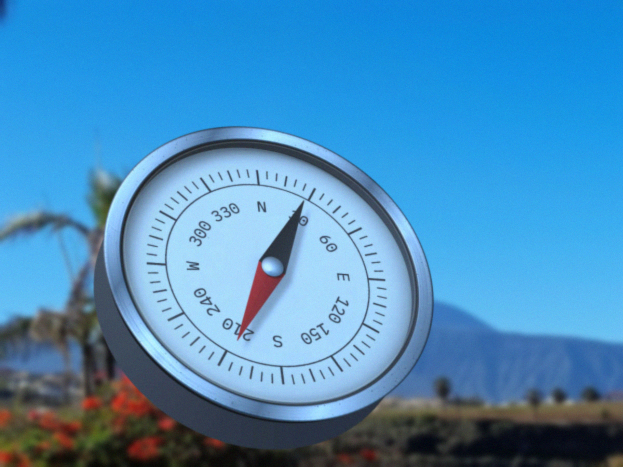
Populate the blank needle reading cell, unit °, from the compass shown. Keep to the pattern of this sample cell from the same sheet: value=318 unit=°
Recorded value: value=207.5 unit=°
